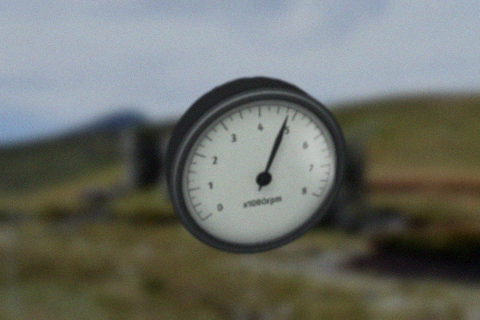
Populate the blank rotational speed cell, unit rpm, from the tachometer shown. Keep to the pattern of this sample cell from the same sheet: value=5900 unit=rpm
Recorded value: value=4750 unit=rpm
